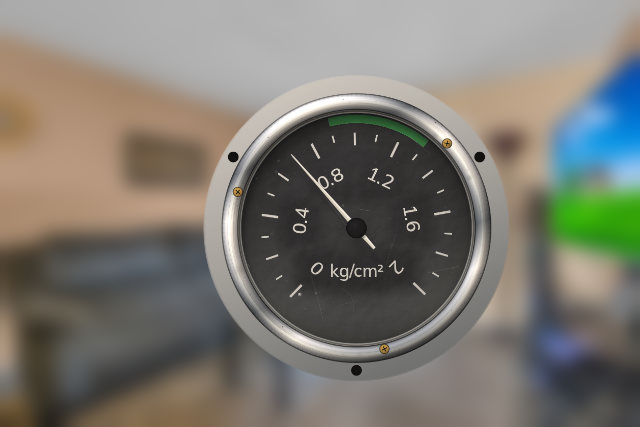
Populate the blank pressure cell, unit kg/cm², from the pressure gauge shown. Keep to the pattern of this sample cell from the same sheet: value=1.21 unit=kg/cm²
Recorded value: value=0.7 unit=kg/cm²
